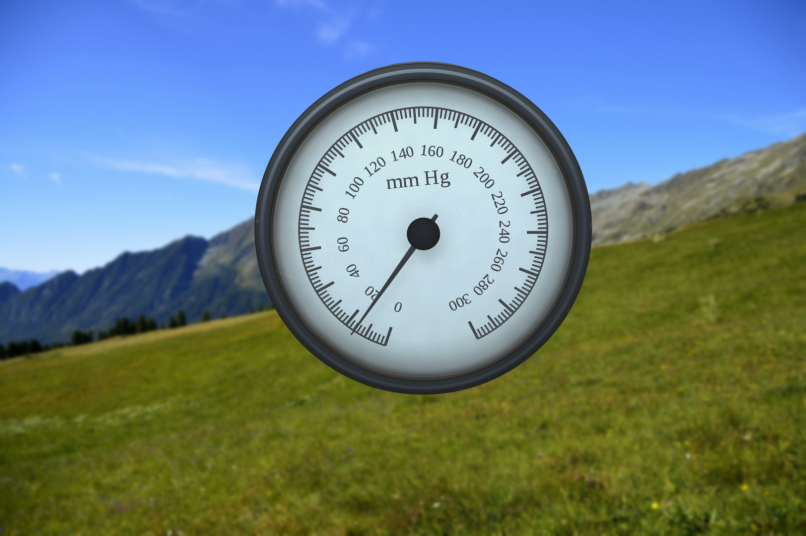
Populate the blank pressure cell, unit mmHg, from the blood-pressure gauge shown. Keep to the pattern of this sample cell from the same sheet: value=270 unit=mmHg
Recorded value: value=16 unit=mmHg
